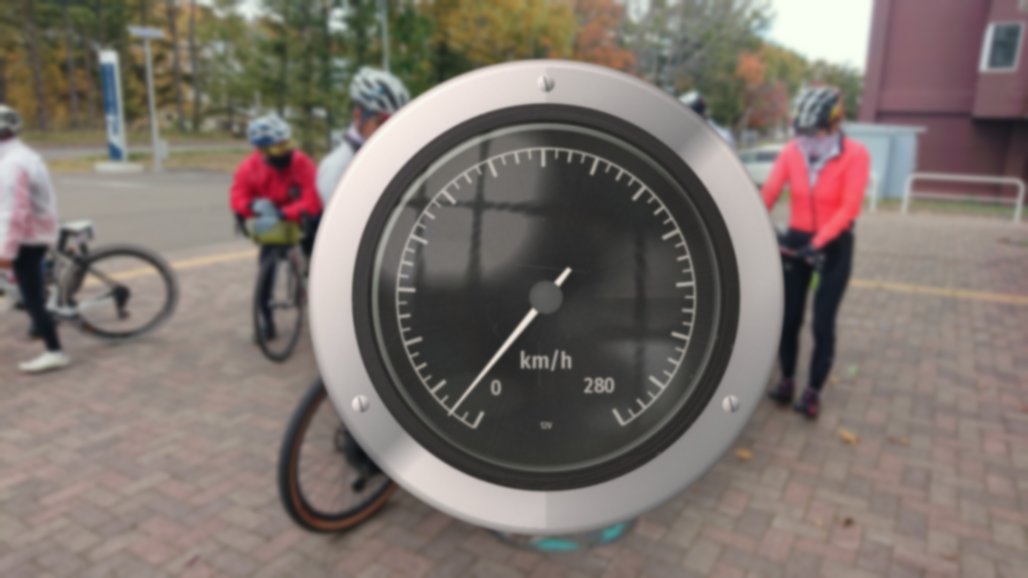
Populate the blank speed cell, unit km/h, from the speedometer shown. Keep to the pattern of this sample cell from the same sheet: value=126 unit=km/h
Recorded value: value=10 unit=km/h
